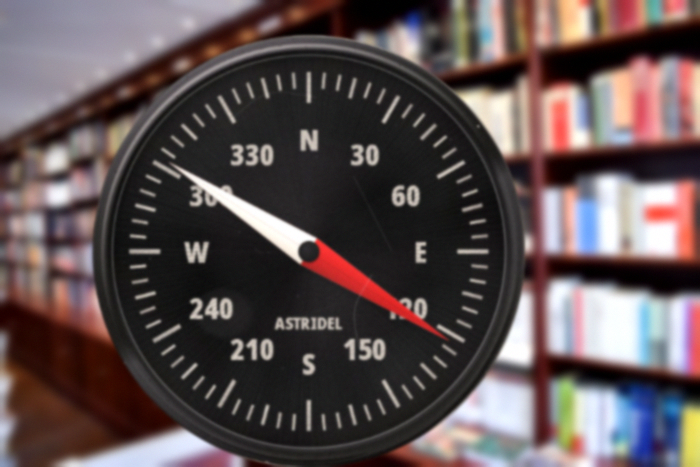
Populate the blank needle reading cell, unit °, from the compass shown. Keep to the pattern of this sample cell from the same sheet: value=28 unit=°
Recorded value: value=122.5 unit=°
